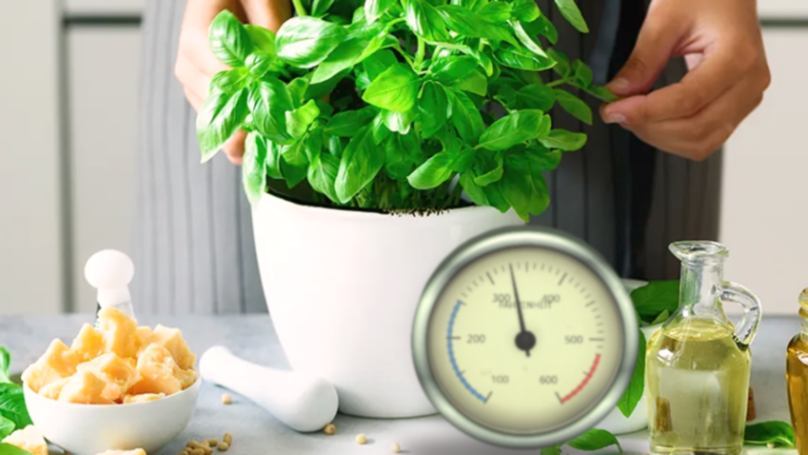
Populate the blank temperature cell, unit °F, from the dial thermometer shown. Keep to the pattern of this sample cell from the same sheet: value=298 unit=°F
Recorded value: value=330 unit=°F
